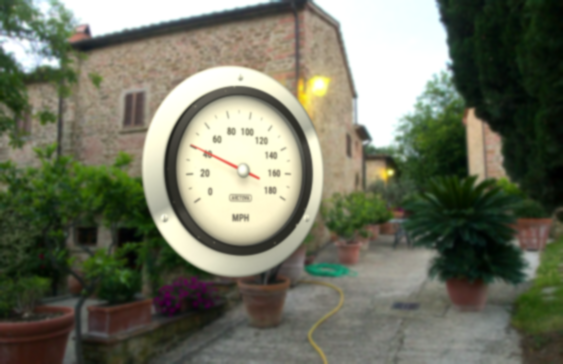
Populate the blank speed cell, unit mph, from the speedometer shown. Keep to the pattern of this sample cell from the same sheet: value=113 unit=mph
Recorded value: value=40 unit=mph
